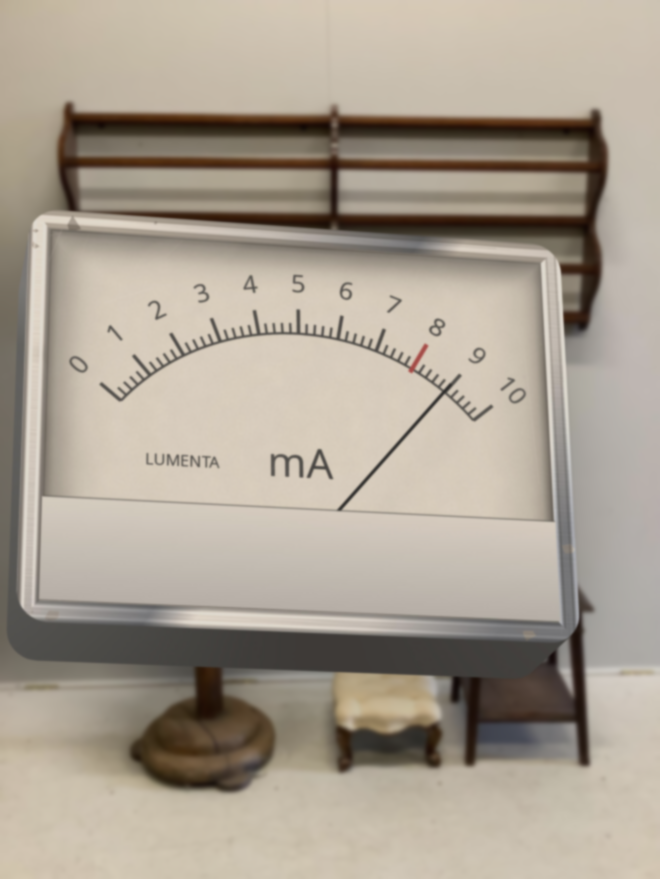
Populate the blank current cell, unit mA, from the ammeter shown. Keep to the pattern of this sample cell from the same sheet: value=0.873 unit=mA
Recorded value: value=9 unit=mA
